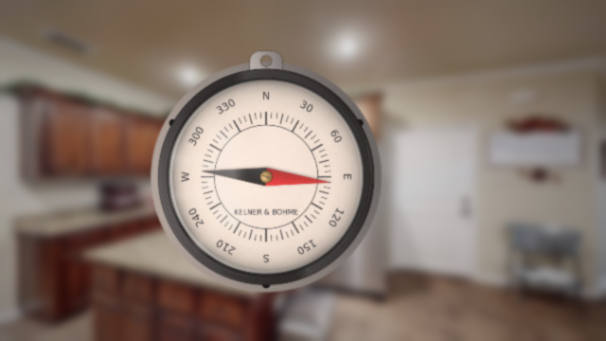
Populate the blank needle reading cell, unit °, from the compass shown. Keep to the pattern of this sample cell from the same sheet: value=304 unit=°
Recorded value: value=95 unit=°
